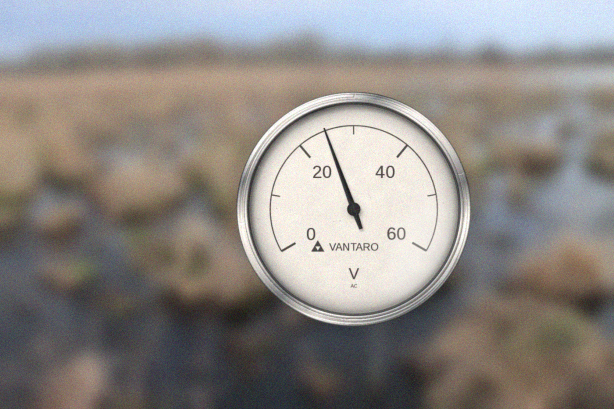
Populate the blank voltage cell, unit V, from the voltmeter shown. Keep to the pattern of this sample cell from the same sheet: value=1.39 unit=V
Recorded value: value=25 unit=V
